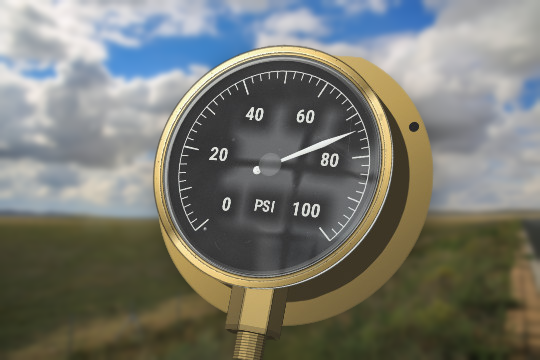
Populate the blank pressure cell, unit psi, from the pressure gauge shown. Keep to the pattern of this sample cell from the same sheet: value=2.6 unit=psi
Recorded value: value=74 unit=psi
